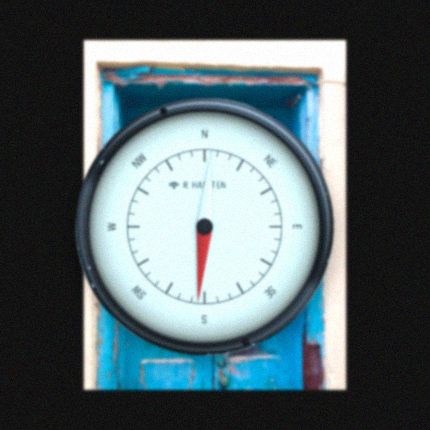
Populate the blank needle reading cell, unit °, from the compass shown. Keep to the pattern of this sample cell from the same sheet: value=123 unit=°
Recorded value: value=185 unit=°
